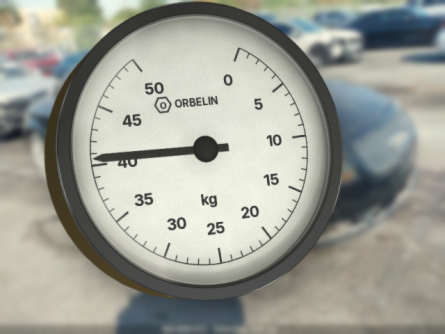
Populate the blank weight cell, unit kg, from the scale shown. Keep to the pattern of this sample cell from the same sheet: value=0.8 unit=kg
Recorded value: value=40.5 unit=kg
